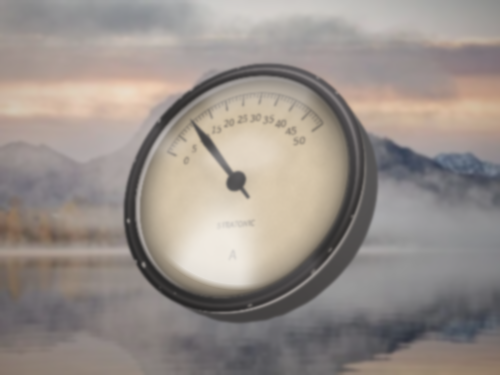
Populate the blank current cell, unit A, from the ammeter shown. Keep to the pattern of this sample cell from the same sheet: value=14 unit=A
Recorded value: value=10 unit=A
